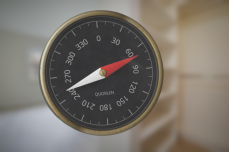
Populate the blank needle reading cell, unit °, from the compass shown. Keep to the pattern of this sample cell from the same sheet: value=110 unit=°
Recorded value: value=70 unit=°
